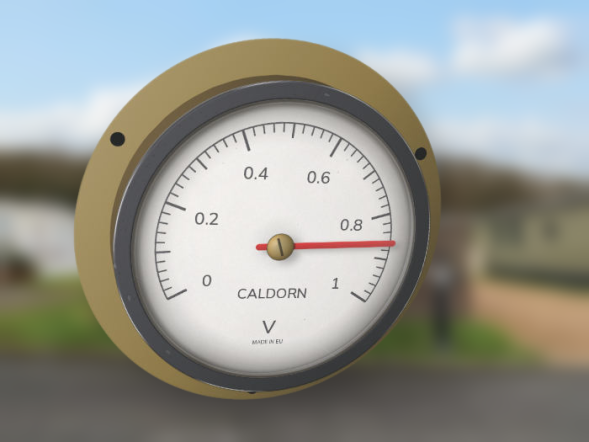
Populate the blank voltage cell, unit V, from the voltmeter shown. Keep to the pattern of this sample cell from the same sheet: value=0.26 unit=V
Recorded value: value=0.86 unit=V
